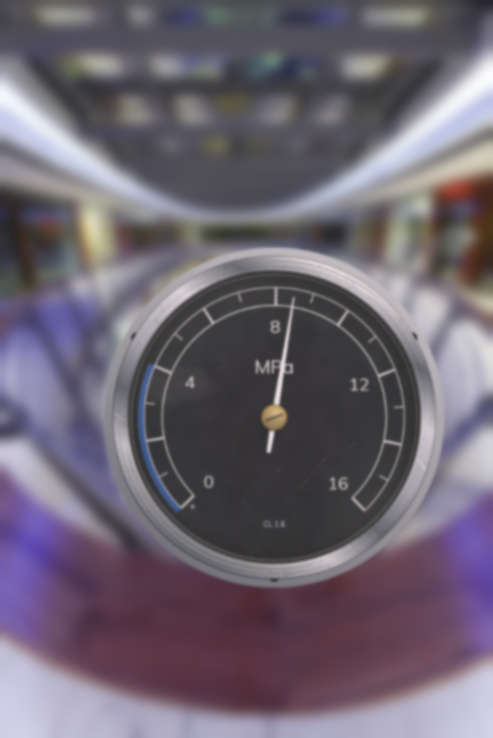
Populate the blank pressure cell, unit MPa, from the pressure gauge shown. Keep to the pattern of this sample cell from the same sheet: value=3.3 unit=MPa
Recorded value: value=8.5 unit=MPa
